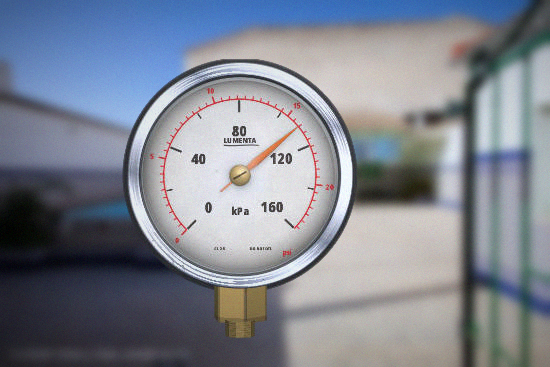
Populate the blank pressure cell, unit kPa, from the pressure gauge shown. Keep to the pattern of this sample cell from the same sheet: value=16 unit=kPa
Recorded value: value=110 unit=kPa
